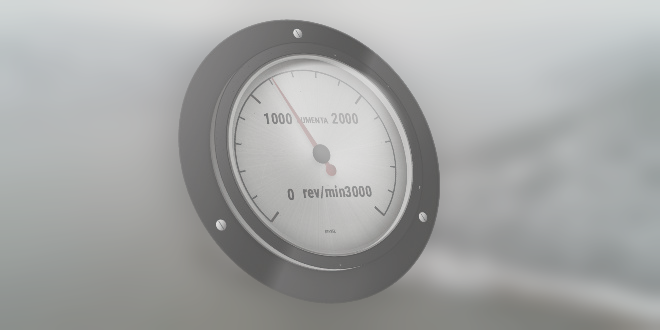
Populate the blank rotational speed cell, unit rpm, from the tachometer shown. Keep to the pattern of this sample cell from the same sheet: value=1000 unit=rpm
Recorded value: value=1200 unit=rpm
